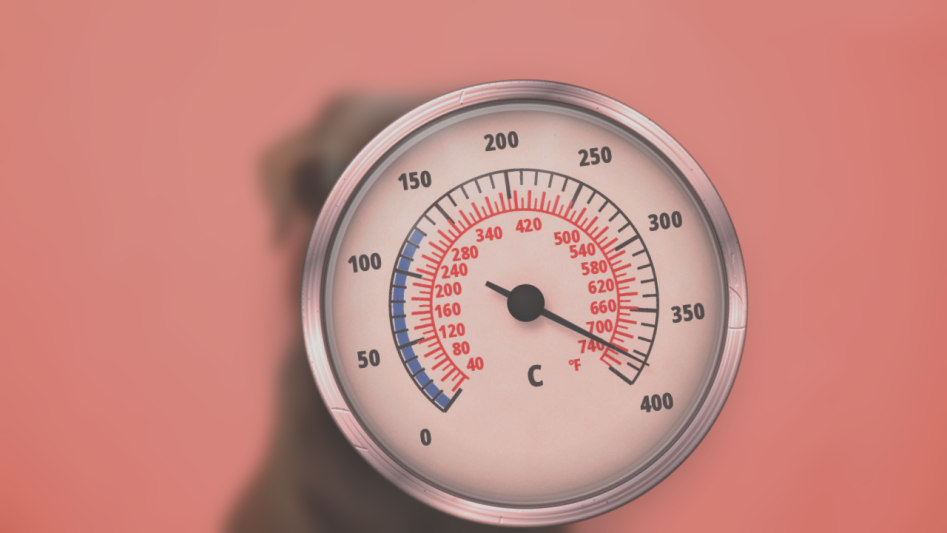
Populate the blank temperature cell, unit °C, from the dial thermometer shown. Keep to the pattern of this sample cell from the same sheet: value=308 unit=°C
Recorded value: value=385 unit=°C
